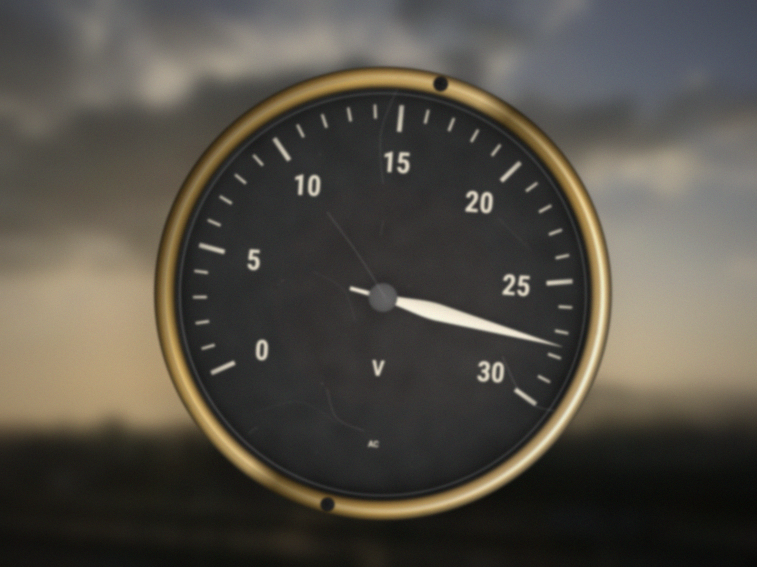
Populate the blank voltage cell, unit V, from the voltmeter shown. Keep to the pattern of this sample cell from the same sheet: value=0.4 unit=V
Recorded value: value=27.5 unit=V
